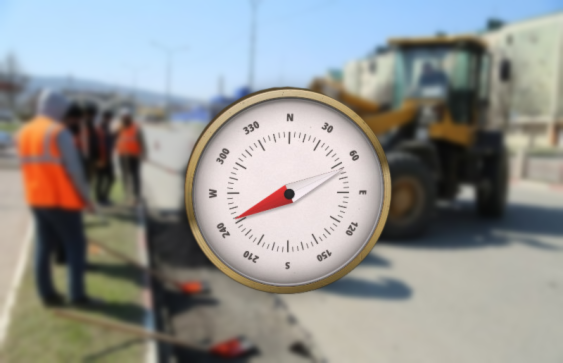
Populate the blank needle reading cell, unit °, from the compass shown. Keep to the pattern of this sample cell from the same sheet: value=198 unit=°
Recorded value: value=245 unit=°
